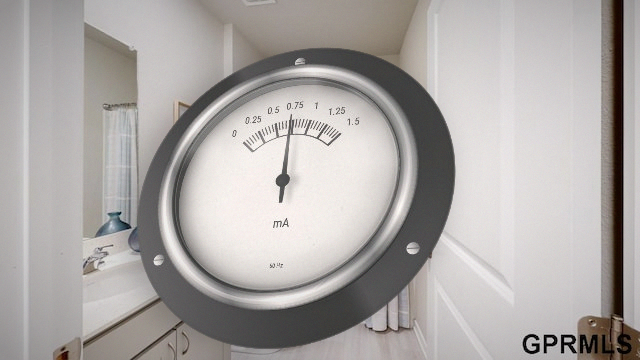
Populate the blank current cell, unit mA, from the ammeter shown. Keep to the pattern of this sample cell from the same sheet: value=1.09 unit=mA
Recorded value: value=0.75 unit=mA
